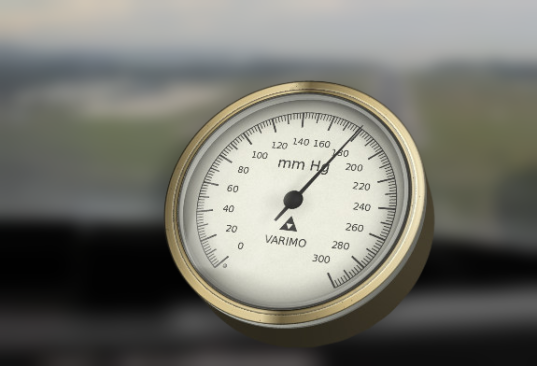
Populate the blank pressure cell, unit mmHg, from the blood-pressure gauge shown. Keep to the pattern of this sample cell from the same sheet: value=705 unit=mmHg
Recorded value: value=180 unit=mmHg
